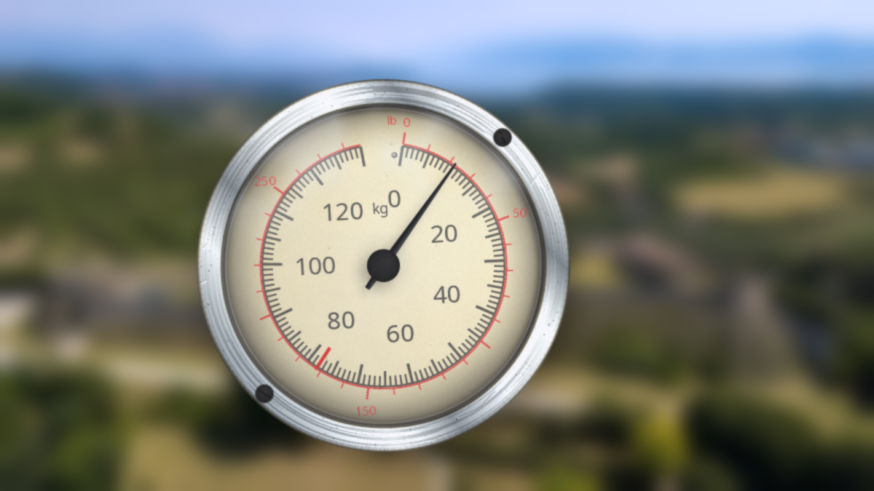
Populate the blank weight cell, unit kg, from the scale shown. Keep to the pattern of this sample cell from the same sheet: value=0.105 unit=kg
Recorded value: value=10 unit=kg
